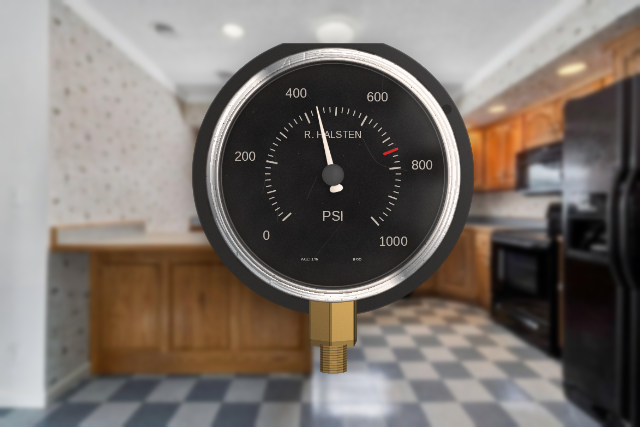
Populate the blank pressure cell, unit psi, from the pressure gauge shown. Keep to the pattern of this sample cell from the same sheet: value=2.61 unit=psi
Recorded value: value=440 unit=psi
